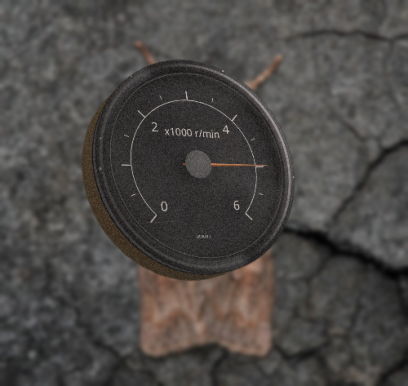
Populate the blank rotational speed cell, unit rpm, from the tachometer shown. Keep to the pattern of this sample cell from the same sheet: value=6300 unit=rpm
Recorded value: value=5000 unit=rpm
